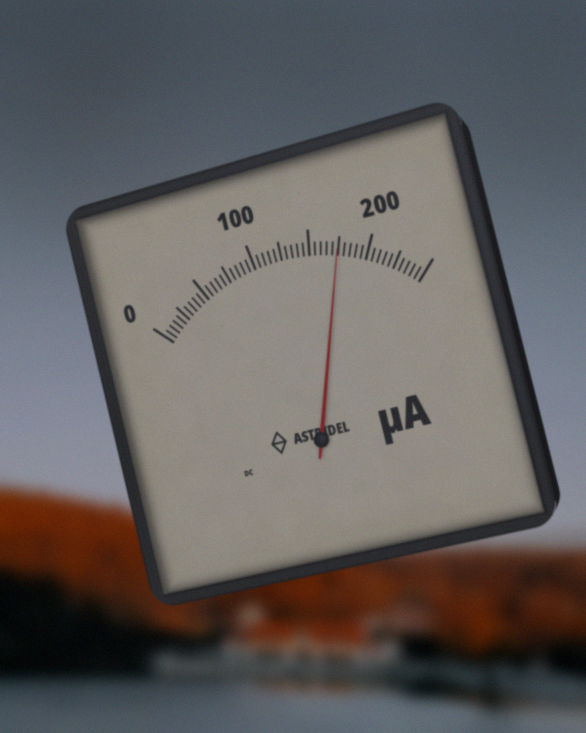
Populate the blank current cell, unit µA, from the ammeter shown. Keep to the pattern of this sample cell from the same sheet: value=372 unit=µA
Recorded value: value=175 unit=µA
